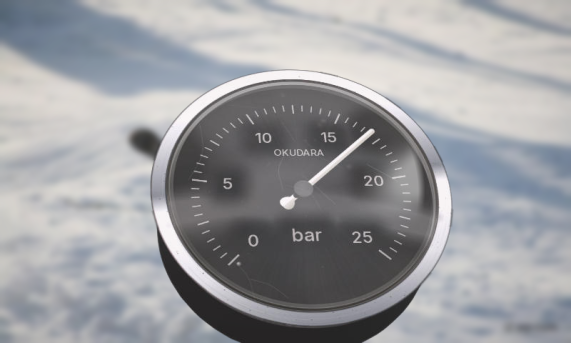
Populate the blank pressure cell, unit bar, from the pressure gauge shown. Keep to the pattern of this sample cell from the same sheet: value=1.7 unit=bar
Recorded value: value=17 unit=bar
